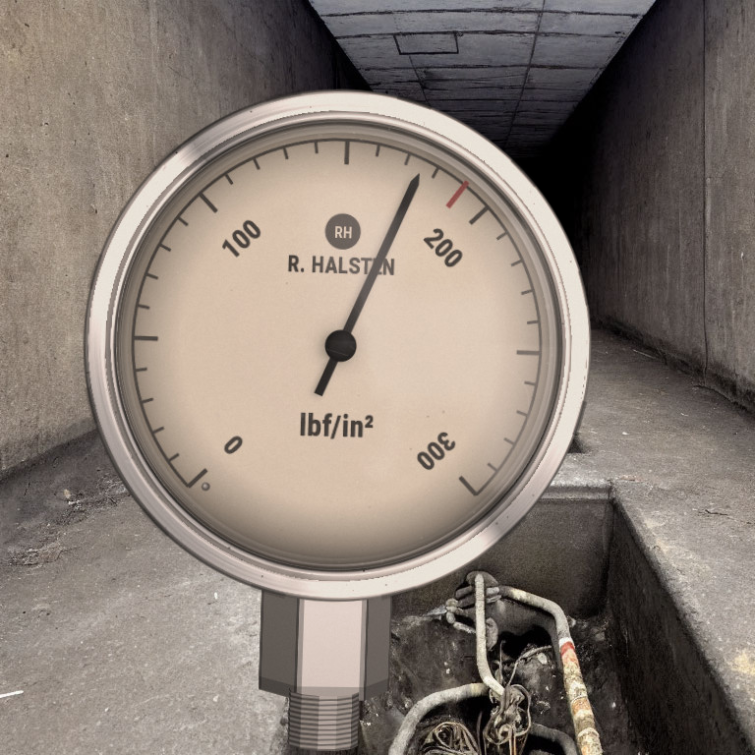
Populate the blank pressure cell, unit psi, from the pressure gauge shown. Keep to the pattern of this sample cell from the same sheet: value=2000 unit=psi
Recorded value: value=175 unit=psi
